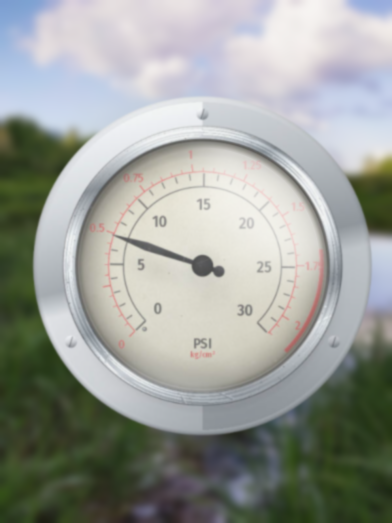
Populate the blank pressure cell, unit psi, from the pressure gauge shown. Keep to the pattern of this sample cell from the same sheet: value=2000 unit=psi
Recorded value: value=7 unit=psi
